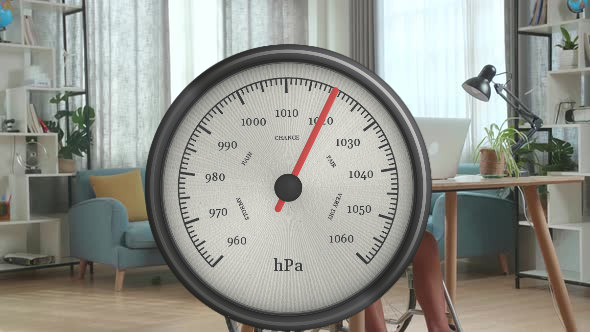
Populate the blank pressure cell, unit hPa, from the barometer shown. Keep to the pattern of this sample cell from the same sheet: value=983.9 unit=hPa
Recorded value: value=1020 unit=hPa
